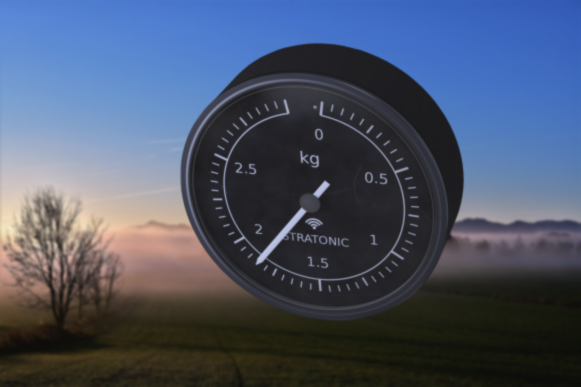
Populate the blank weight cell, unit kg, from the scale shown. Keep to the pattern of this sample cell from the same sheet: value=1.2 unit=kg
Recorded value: value=1.85 unit=kg
